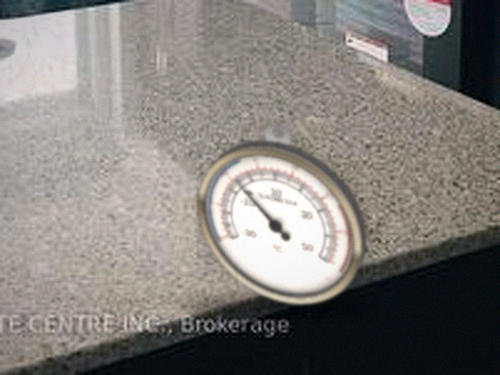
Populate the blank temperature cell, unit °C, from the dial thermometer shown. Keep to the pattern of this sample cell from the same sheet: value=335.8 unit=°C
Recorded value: value=-5 unit=°C
